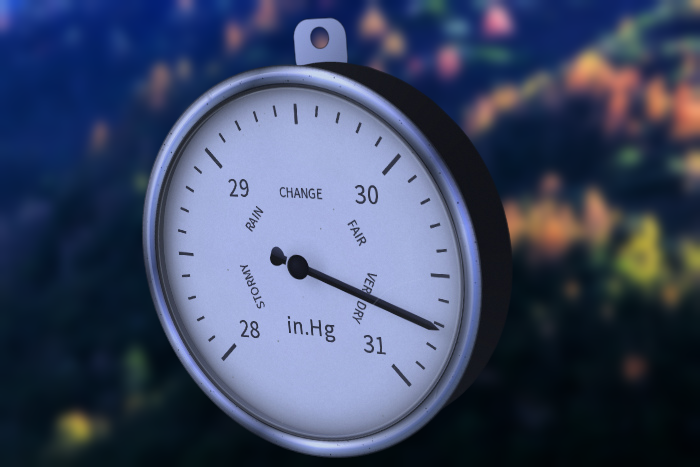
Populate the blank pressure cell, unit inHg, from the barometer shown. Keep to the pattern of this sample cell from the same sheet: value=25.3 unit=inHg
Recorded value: value=30.7 unit=inHg
